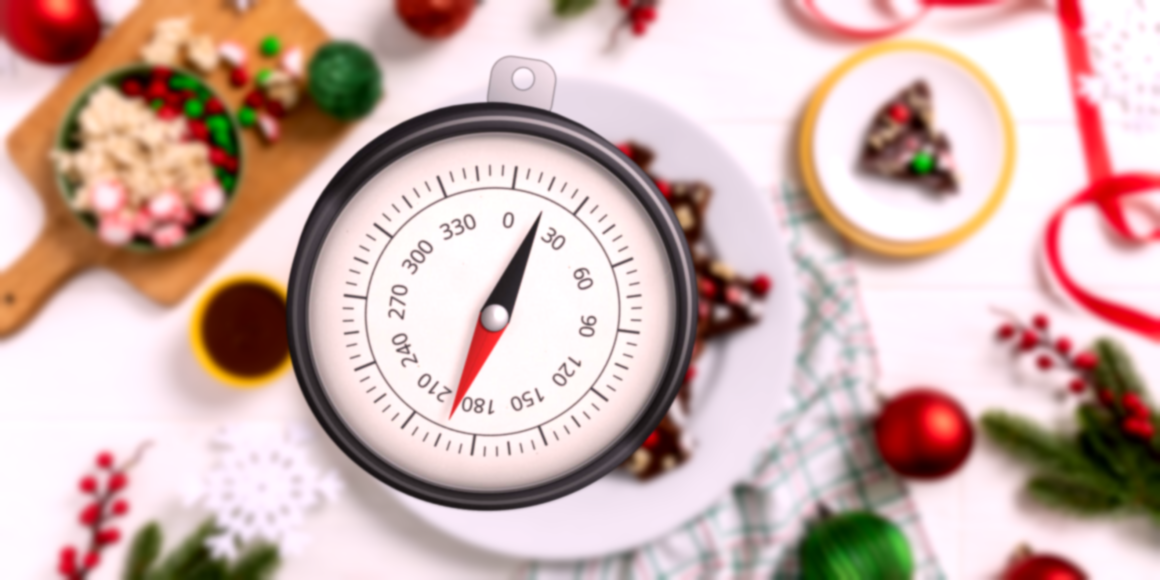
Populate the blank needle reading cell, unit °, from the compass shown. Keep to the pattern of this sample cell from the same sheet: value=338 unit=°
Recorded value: value=195 unit=°
